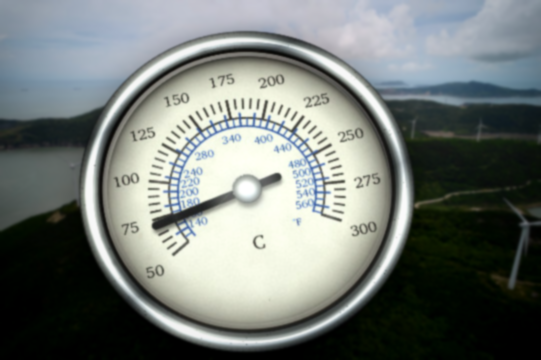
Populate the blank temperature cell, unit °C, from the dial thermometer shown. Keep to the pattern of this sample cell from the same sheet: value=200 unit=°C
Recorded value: value=70 unit=°C
